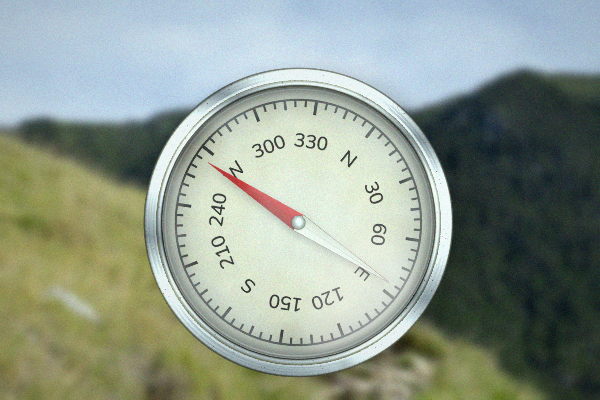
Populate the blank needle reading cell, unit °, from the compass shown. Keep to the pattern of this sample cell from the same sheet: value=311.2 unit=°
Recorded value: value=265 unit=°
